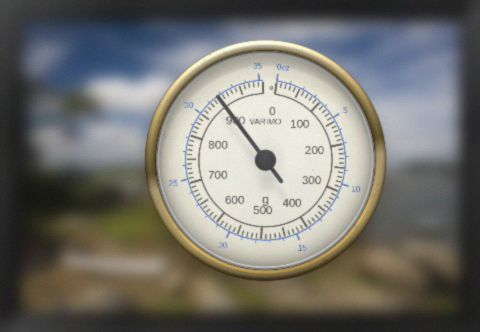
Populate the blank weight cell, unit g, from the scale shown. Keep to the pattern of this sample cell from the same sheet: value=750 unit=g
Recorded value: value=900 unit=g
